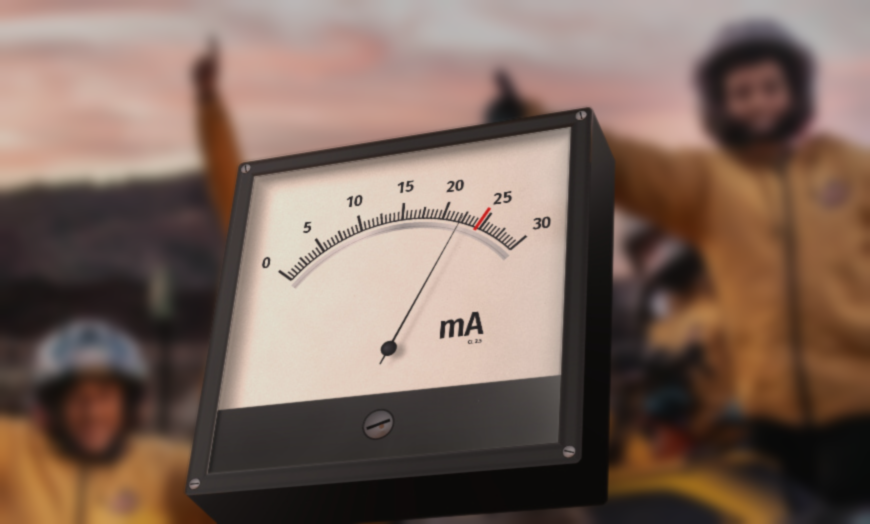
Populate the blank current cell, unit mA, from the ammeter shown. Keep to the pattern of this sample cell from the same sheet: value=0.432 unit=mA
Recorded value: value=22.5 unit=mA
